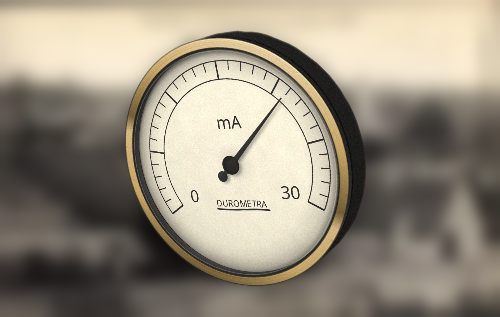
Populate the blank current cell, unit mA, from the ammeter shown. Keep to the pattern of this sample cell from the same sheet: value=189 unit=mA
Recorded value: value=21 unit=mA
